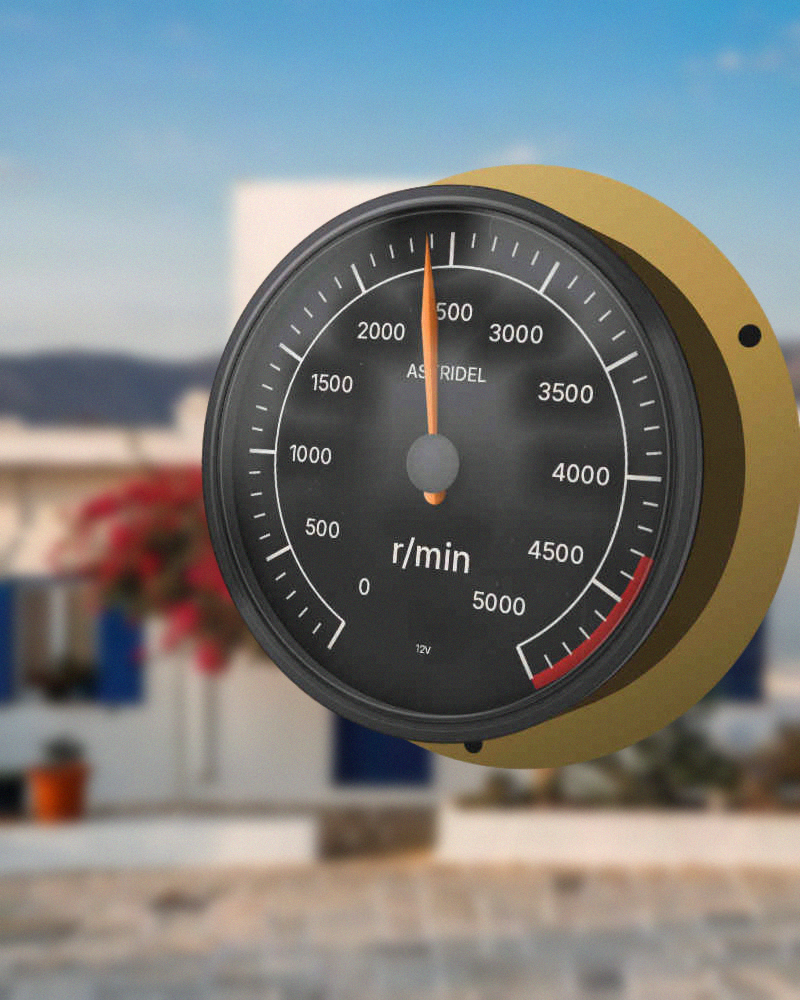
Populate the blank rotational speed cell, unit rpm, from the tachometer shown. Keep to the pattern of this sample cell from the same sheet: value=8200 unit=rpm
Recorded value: value=2400 unit=rpm
